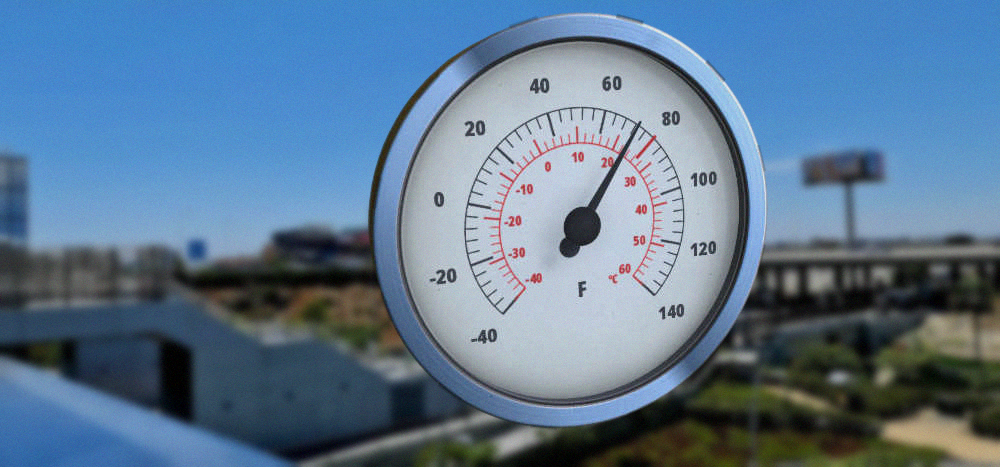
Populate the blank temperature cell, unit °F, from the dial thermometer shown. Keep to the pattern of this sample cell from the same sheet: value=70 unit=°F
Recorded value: value=72 unit=°F
